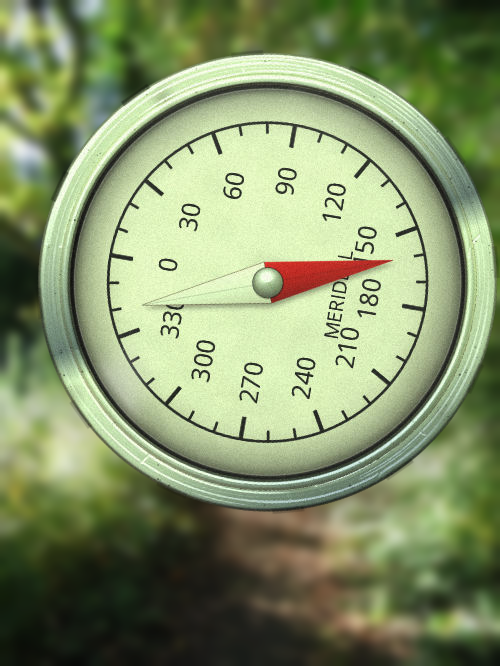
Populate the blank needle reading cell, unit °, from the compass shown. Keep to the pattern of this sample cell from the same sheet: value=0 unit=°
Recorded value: value=160 unit=°
